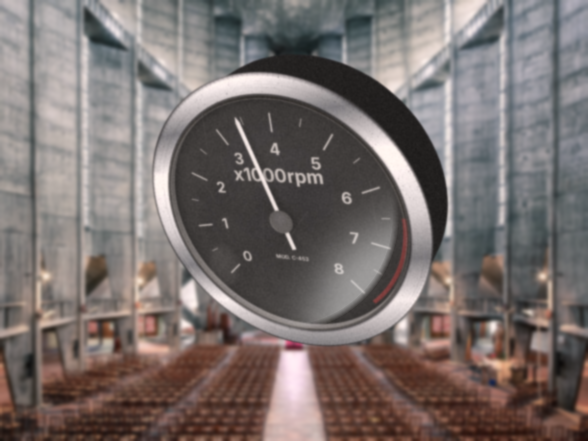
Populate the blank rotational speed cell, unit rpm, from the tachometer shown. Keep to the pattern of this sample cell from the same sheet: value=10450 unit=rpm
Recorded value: value=3500 unit=rpm
